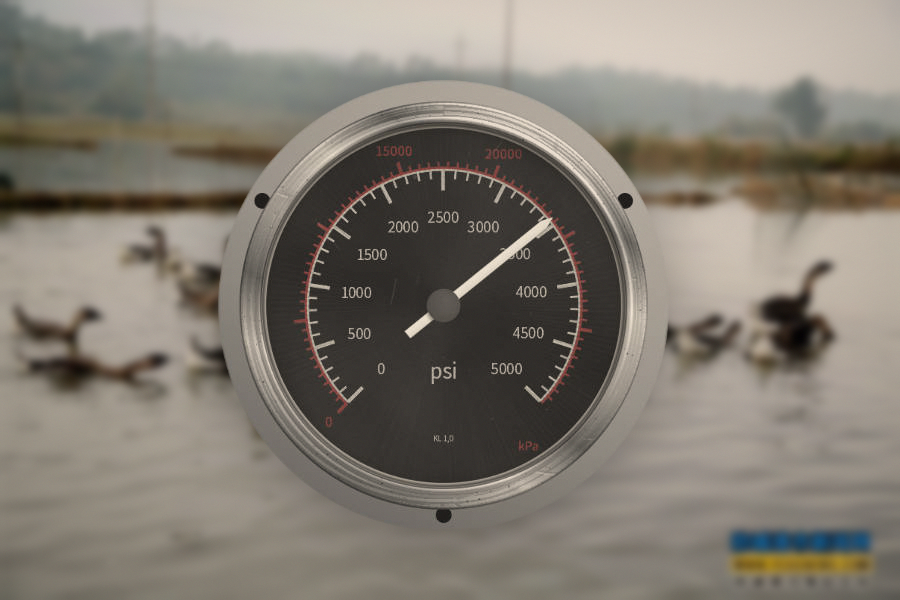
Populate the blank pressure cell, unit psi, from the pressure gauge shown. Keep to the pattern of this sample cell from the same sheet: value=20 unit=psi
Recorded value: value=3450 unit=psi
